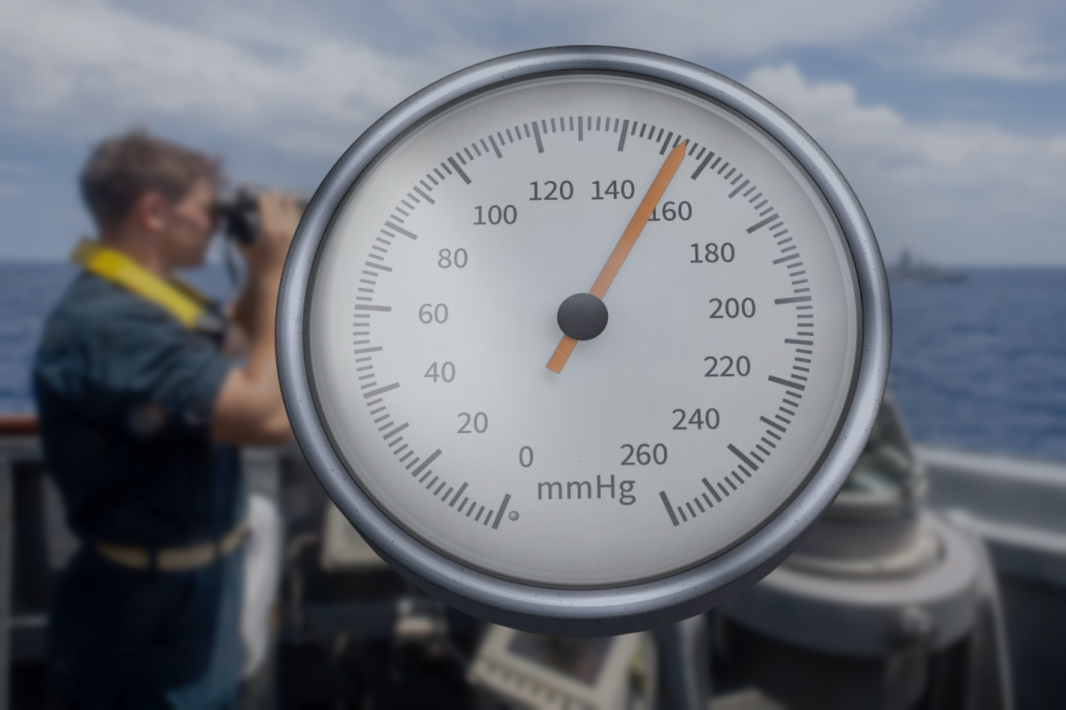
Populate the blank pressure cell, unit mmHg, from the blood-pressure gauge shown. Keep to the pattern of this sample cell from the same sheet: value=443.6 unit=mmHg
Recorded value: value=154 unit=mmHg
